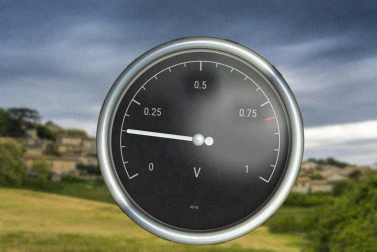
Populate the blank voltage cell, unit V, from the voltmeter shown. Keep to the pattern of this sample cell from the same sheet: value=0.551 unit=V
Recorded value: value=0.15 unit=V
